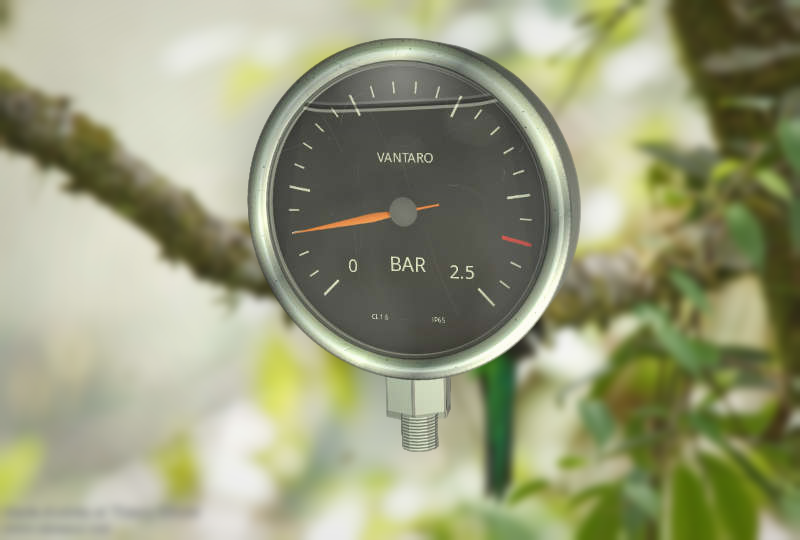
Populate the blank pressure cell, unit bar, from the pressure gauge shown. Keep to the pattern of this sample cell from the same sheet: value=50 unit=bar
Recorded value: value=0.3 unit=bar
